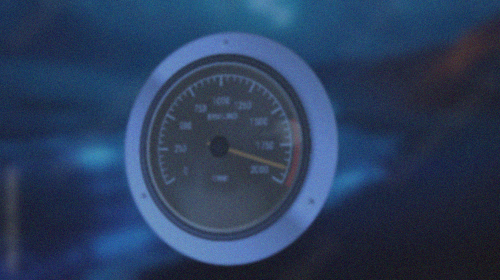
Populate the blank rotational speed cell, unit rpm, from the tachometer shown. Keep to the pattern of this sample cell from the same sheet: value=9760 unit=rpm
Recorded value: value=1900 unit=rpm
